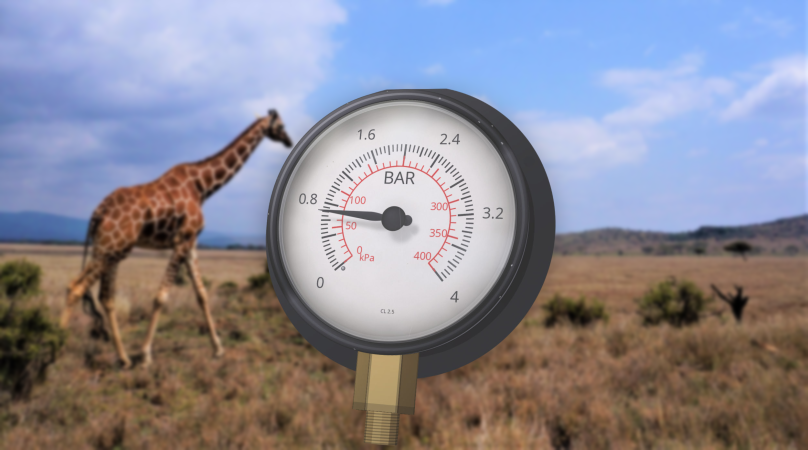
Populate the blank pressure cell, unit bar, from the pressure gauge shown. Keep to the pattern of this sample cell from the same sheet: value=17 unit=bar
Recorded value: value=0.7 unit=bar
